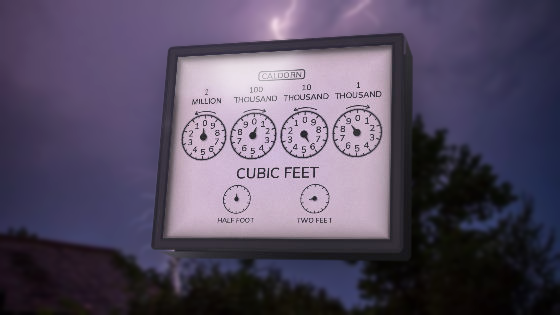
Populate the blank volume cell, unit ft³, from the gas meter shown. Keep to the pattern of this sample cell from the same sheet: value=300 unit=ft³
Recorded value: value=5900 unit=ft³
